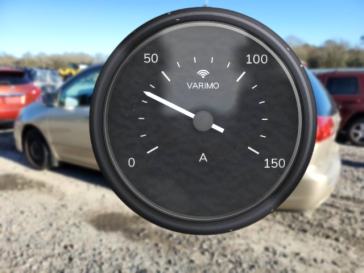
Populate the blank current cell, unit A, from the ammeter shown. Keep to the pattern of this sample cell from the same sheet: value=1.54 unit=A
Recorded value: value=35 unit=A
